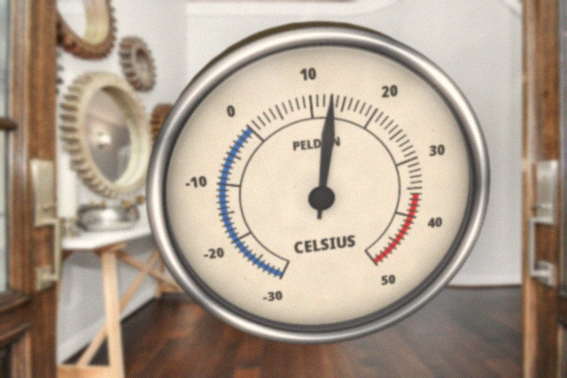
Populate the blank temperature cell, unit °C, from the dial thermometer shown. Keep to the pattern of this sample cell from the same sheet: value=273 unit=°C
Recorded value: value=13 unit=°C
